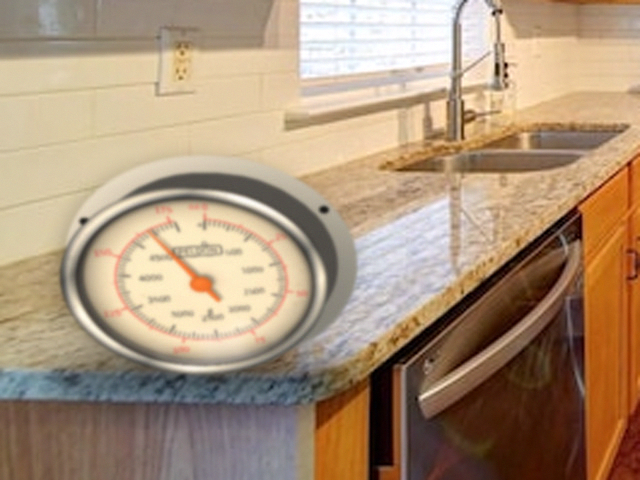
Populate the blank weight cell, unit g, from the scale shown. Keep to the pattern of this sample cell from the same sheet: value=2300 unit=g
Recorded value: value=4750 unit=g
